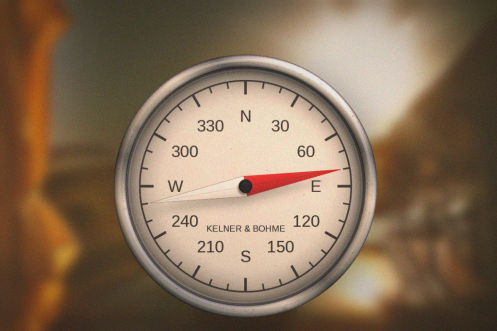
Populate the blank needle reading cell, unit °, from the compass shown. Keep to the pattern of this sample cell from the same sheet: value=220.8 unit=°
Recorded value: value=80 unit=°
